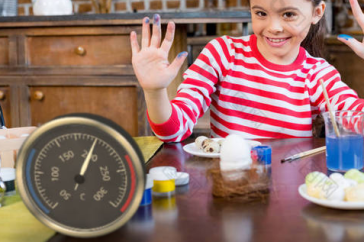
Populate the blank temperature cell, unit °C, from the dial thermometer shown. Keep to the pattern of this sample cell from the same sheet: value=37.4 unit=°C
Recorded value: value=200 unit=°C
